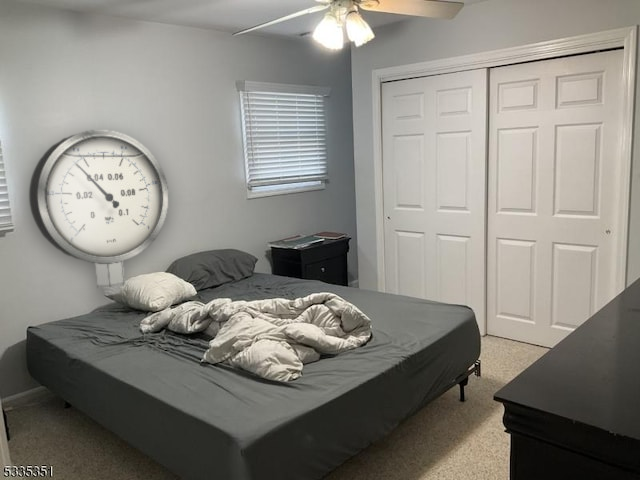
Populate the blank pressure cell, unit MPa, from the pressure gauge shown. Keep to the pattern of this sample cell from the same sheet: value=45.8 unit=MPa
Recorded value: value=0.035 unit=MPa
